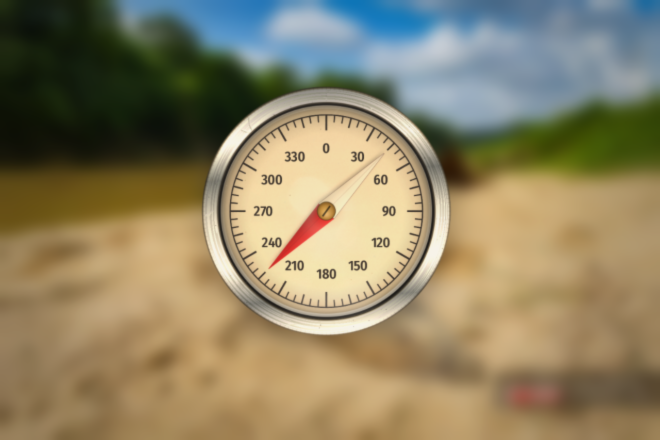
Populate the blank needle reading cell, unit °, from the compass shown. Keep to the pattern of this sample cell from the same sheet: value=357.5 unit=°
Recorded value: value=225 unit=°
